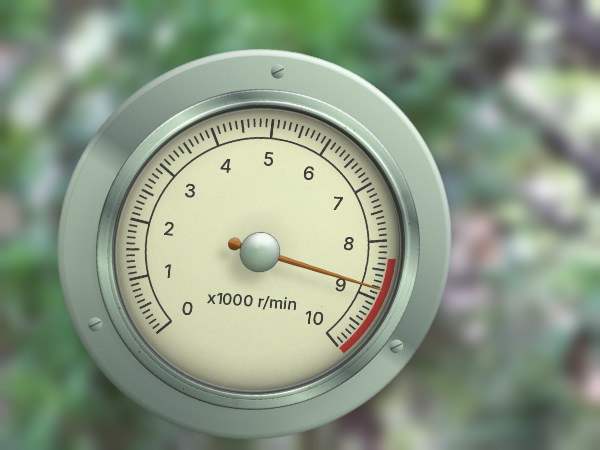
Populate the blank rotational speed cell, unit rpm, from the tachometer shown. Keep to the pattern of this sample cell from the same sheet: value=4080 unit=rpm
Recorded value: value=8800 unit=rpm
